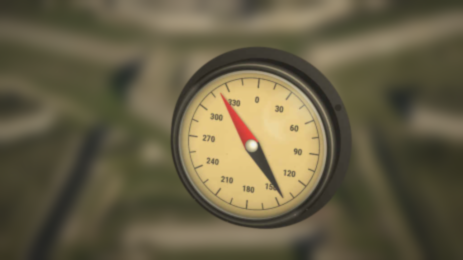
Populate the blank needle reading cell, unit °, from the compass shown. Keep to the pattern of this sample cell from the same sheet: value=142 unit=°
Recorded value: value=322.5 unit=°
